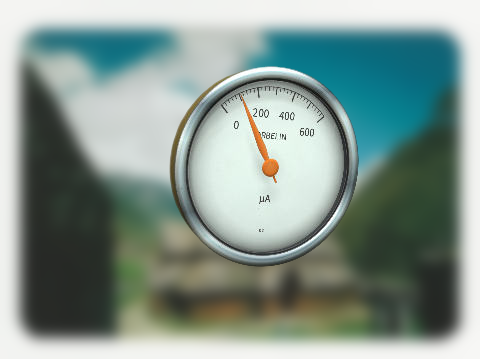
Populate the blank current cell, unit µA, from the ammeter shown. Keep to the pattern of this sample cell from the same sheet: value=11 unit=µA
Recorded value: value=100 unit=µA
